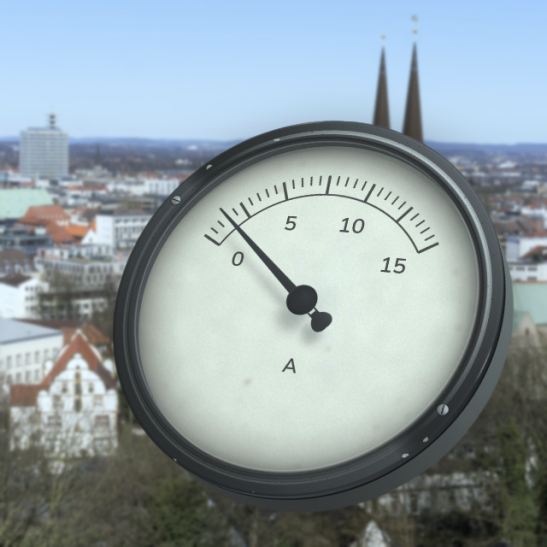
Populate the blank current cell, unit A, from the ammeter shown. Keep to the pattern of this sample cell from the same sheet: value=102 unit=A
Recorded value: value=1.5 unit=A
